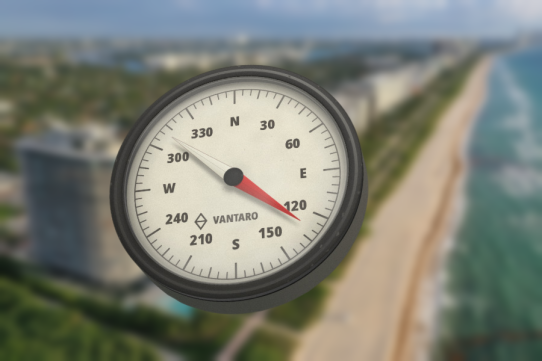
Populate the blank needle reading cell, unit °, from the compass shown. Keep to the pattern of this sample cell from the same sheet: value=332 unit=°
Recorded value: value=130 unit=°
